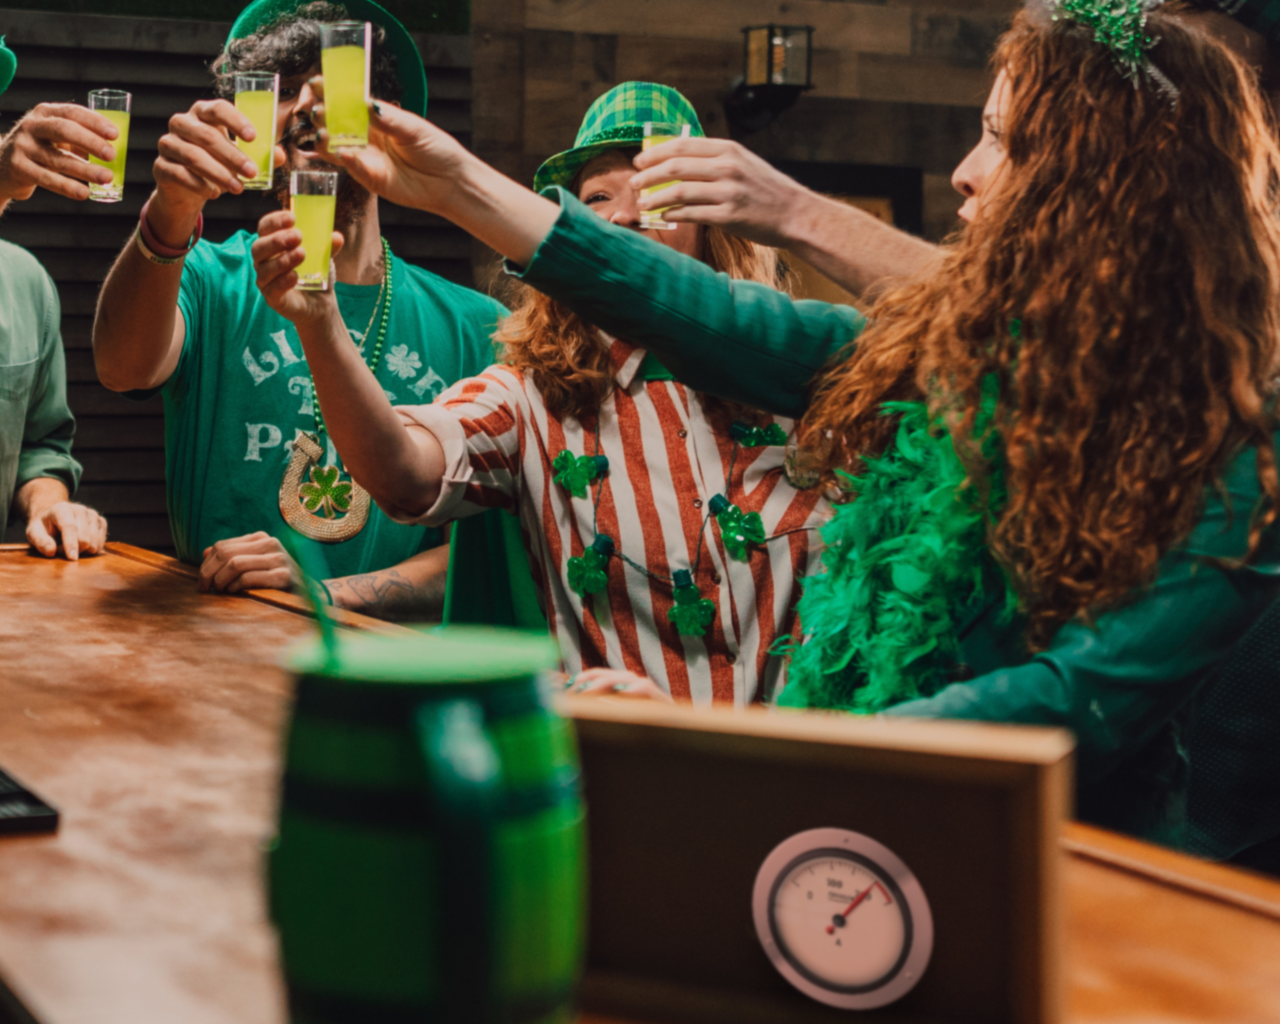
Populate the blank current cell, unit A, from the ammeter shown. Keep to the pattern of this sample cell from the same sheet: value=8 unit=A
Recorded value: value=200 unit=A
